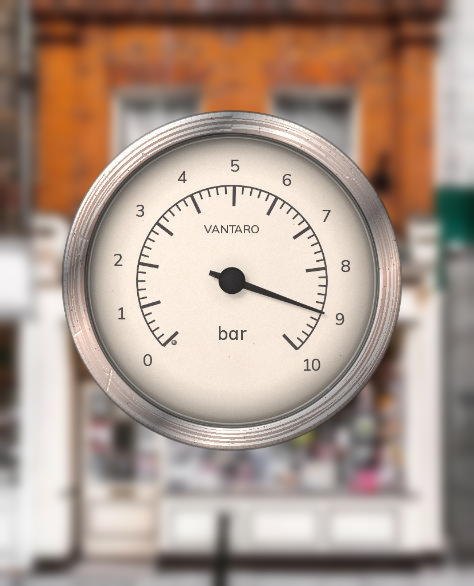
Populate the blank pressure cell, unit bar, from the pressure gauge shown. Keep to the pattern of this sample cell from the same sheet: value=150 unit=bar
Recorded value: value=9 unit=bar
